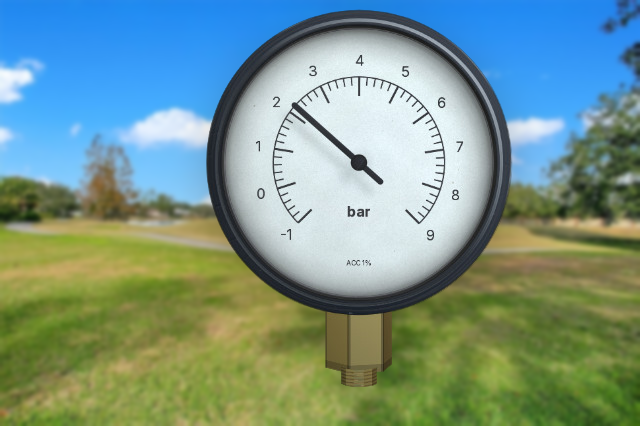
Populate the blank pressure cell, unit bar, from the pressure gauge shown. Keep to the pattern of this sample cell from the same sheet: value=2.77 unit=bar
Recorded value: value=2.2 unit=bar
